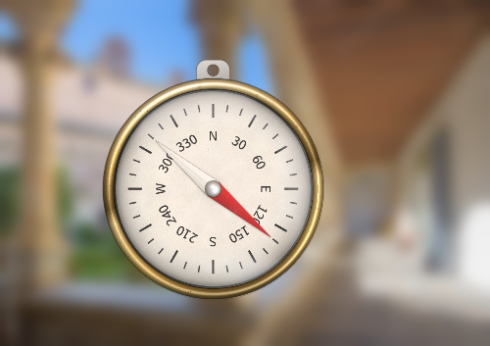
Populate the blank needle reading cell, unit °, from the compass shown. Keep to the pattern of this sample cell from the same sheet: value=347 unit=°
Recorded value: value=130 unit=°
